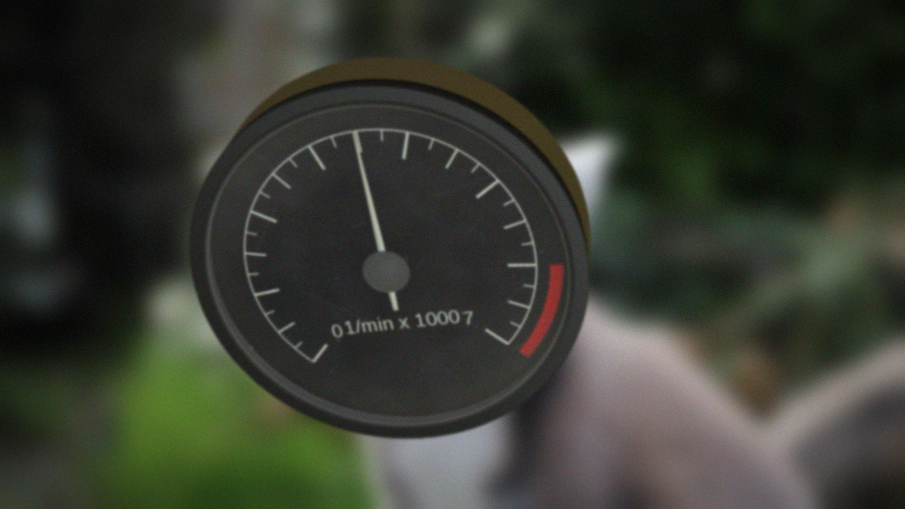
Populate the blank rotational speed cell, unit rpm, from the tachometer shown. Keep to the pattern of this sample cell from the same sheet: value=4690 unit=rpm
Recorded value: value=3500 unit=rpm
